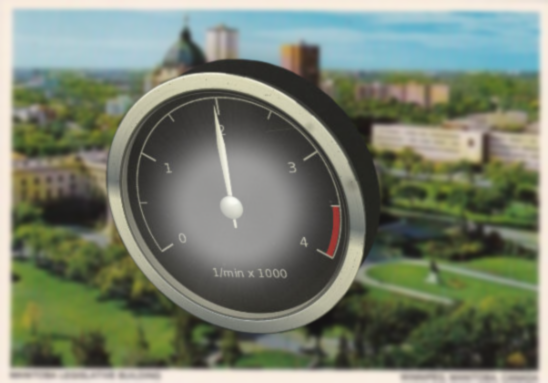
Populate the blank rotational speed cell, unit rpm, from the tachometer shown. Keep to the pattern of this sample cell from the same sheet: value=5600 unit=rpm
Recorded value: value=2000 unit=rpm
